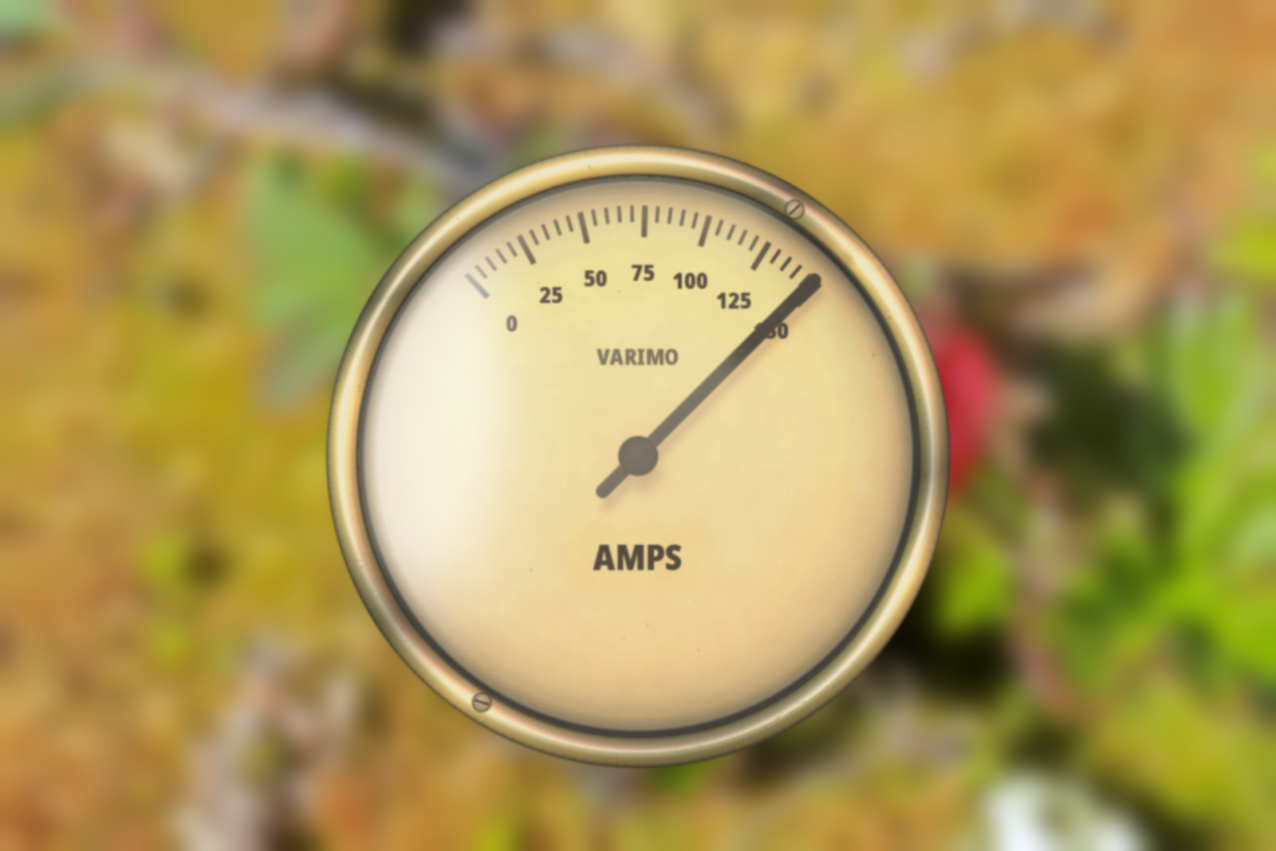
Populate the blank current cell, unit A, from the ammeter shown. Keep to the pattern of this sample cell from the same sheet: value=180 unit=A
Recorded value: value=147.5 unit=A
